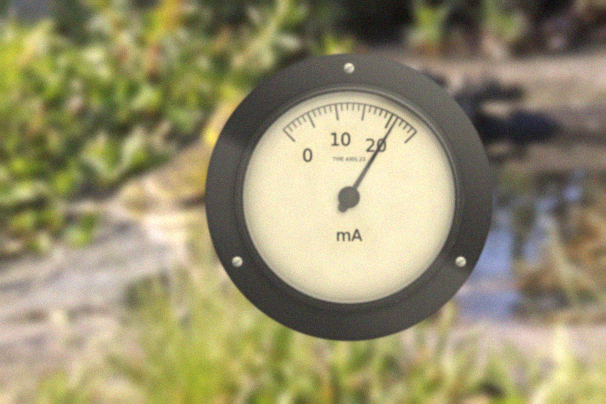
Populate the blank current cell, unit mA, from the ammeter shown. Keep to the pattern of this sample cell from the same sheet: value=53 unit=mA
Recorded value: value=21 unit=mA
